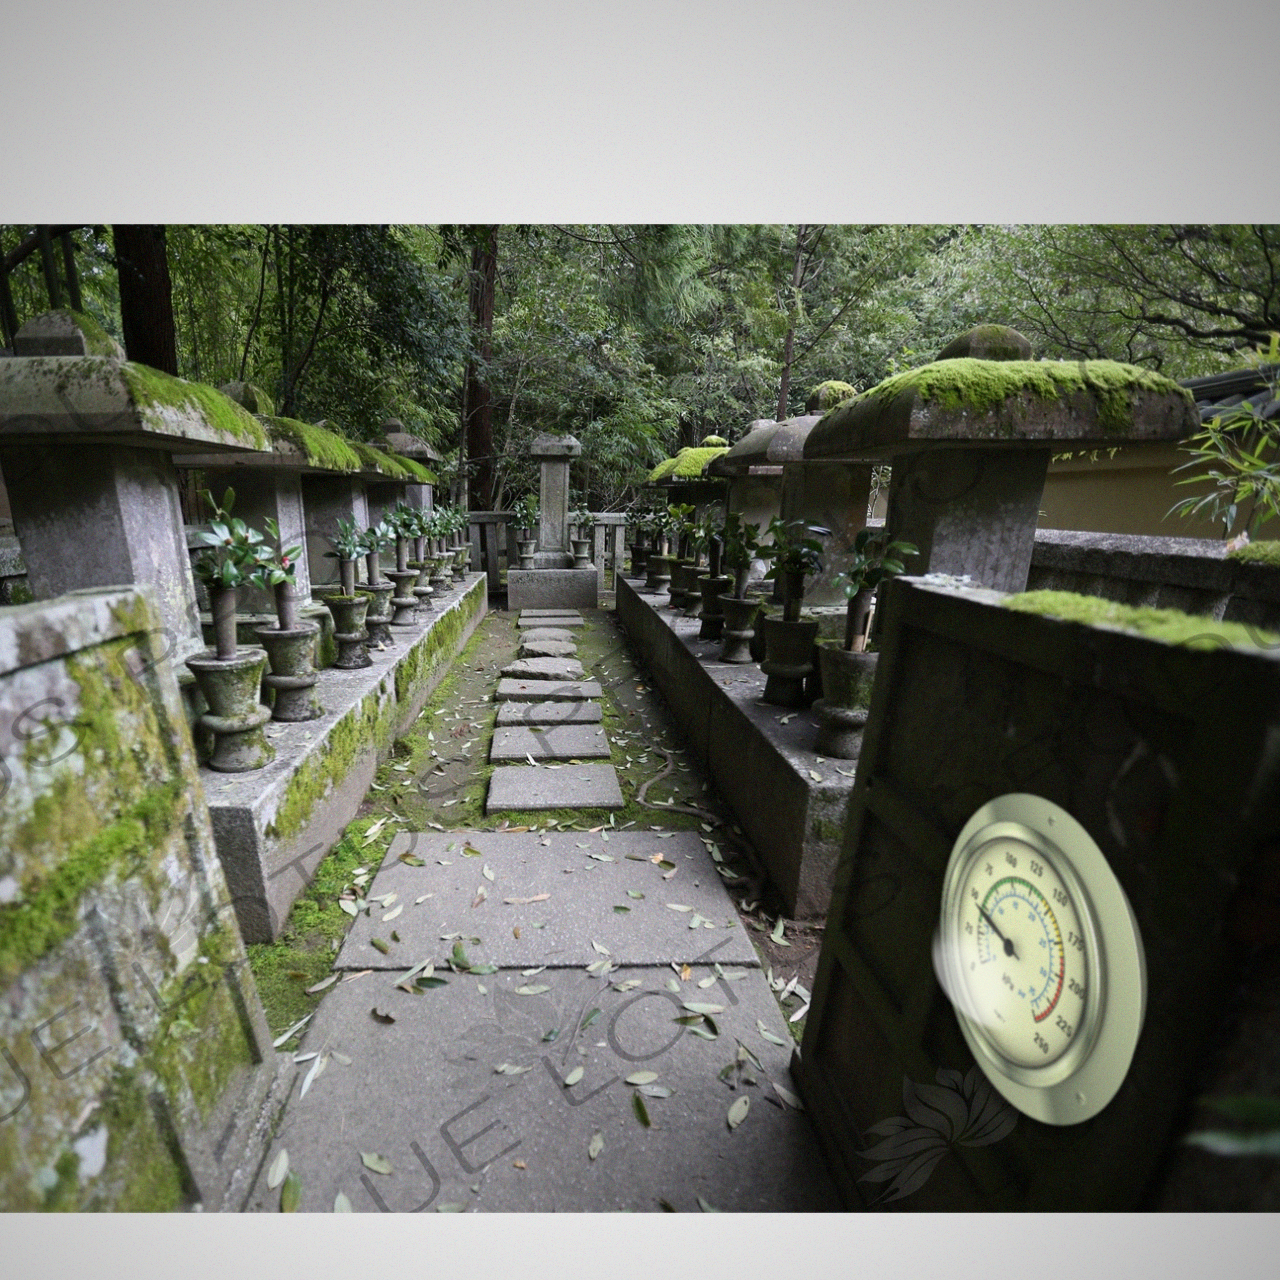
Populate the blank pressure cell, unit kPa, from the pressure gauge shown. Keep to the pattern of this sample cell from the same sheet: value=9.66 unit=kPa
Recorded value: value=50 unit=kPa
